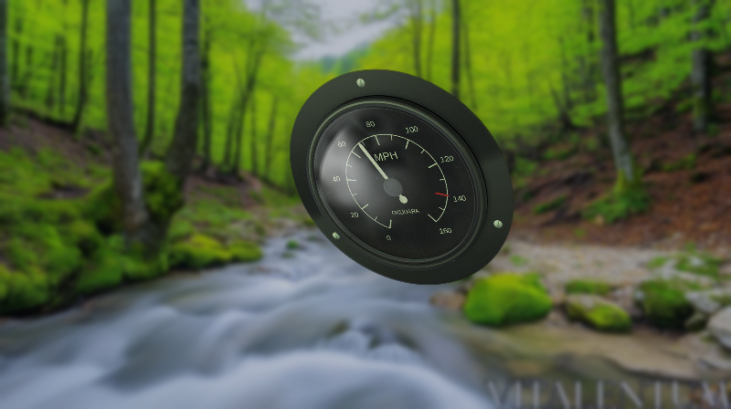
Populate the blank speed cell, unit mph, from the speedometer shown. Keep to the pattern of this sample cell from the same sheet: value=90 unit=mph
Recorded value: value=70 unit=mph
